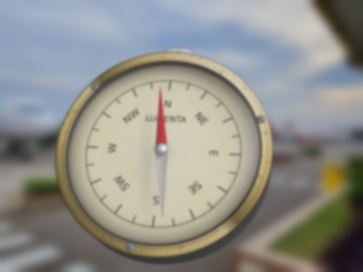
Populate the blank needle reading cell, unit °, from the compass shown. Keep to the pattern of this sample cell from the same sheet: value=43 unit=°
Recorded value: value=352.5 unit=°
